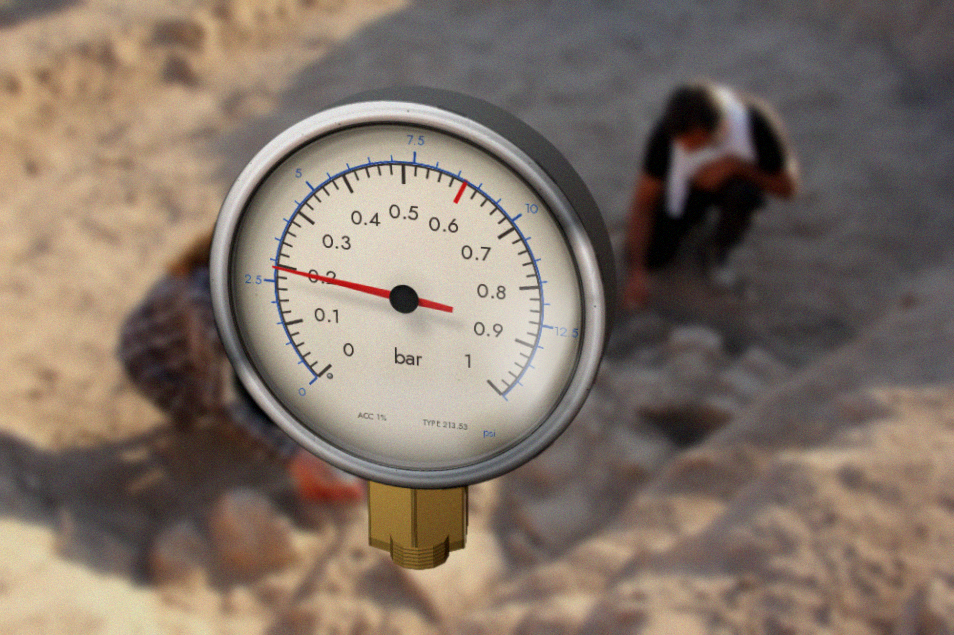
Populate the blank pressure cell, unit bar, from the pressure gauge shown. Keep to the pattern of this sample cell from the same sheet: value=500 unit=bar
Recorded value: value=0.2 unit=bar
